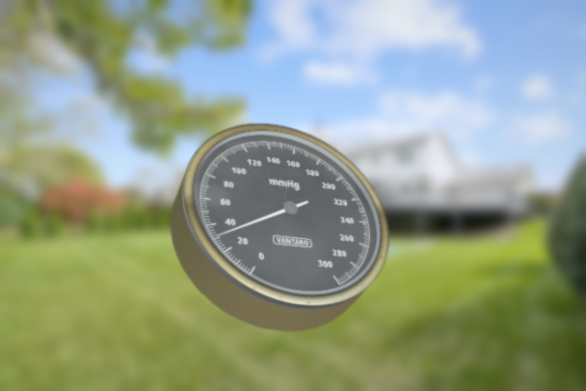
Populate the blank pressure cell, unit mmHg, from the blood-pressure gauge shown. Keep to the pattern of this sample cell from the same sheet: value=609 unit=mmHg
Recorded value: value=30 unit=mmHg
